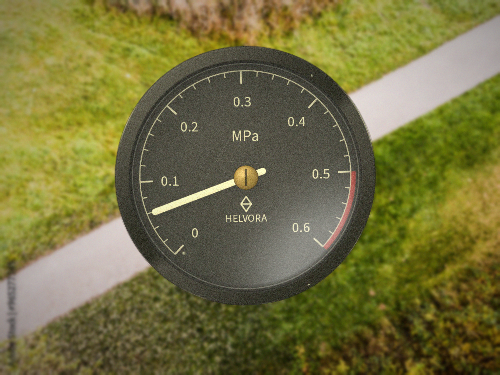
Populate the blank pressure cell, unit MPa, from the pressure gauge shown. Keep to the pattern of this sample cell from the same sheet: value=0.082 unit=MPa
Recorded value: value=0.06 unit=MPa
